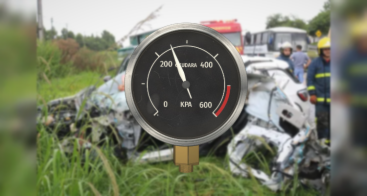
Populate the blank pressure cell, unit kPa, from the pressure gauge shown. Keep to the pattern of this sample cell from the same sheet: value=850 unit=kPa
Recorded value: value=250 unit=kPa
